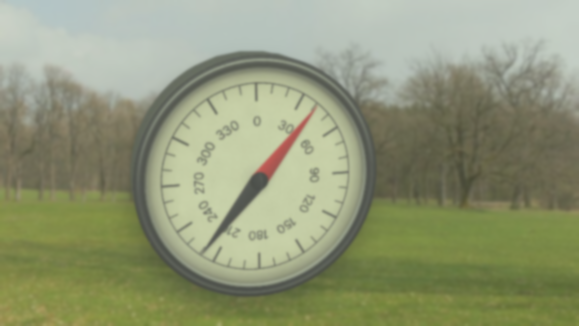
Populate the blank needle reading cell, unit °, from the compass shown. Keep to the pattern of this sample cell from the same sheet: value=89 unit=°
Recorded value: value=40 unit=°
